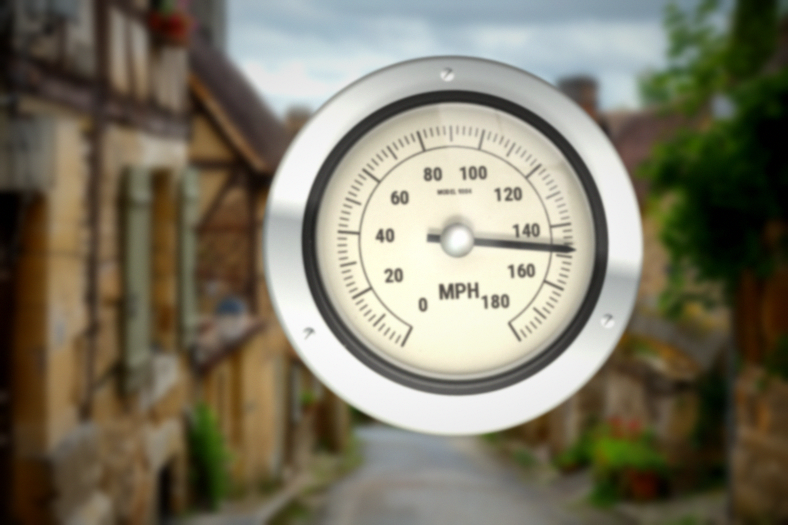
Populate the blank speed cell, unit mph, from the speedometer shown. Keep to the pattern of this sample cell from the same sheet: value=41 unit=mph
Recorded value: value=148 unit=mph
